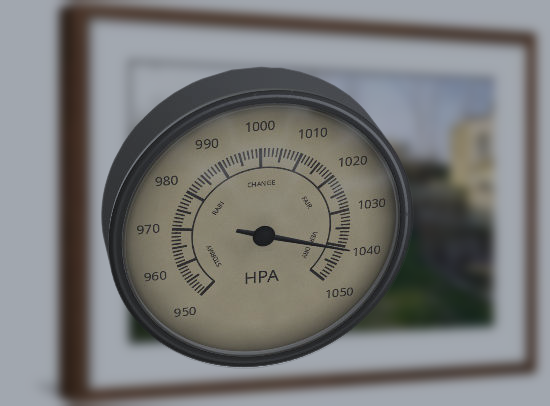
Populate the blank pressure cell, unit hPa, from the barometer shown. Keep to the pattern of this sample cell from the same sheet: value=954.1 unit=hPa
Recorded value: value=1040 unit=hPa
